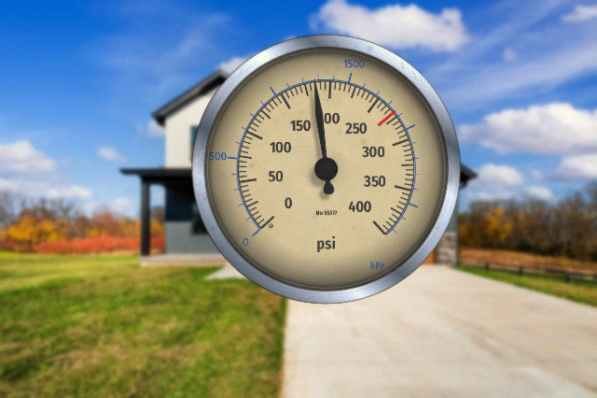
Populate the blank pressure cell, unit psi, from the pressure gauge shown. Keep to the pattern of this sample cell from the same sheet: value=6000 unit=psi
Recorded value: value=185 unit=psi
